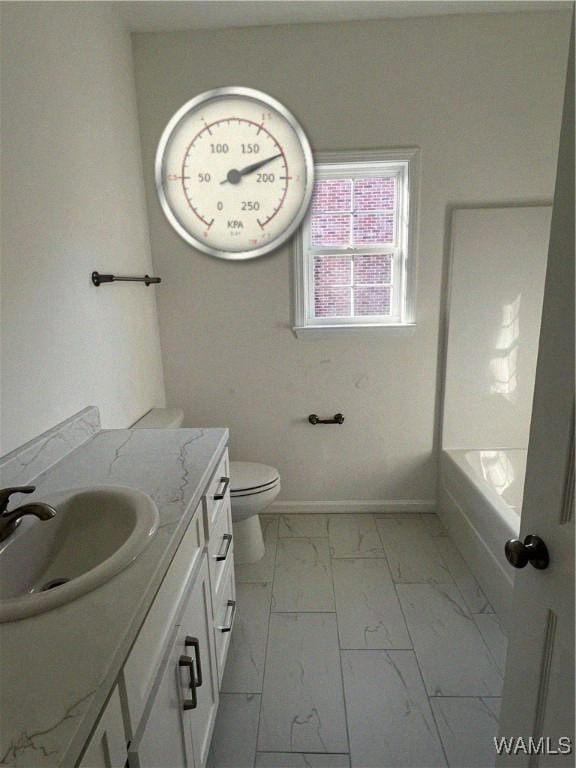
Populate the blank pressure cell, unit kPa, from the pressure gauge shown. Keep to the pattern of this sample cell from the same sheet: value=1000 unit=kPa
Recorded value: value=180 unit=kPa
